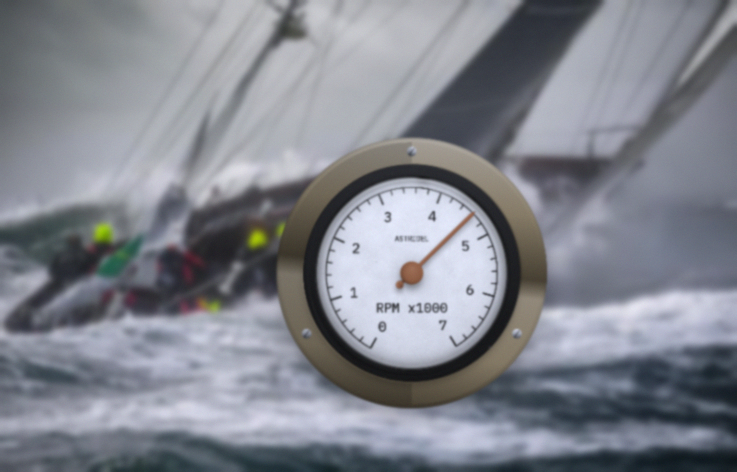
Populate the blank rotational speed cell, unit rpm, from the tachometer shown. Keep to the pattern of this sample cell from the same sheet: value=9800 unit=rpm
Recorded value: value=4600 unit=rpm
